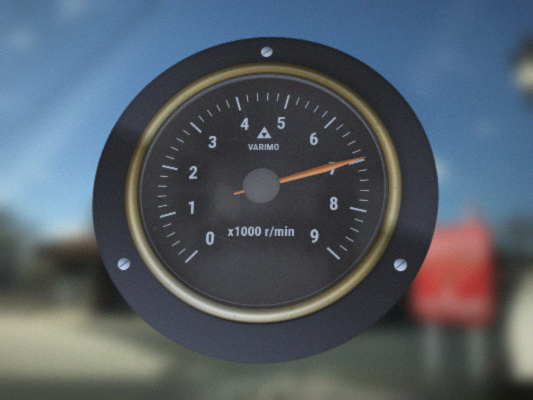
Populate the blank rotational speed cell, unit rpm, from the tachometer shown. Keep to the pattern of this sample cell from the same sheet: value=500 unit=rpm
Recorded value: value=7000 unit=rpm
